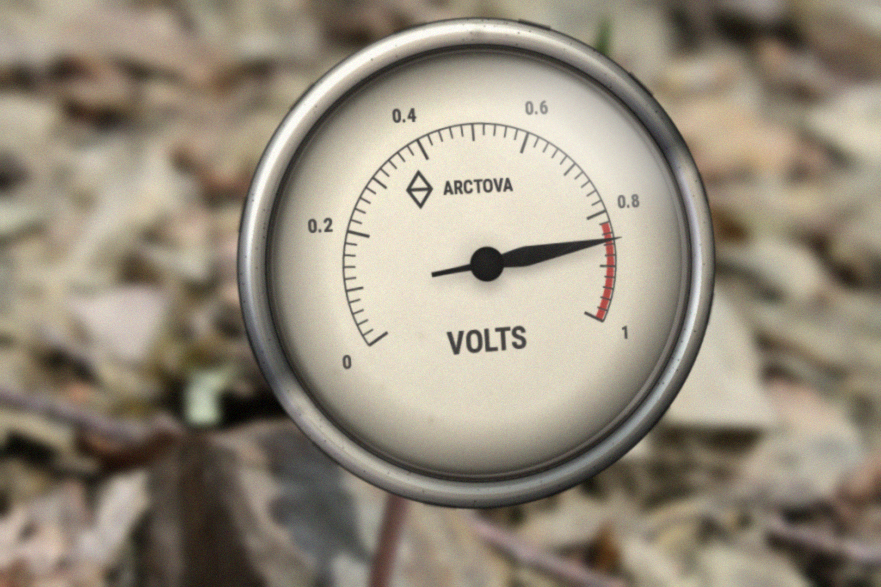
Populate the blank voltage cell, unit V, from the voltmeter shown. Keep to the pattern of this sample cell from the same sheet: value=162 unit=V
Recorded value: value=0.85 unit=V
